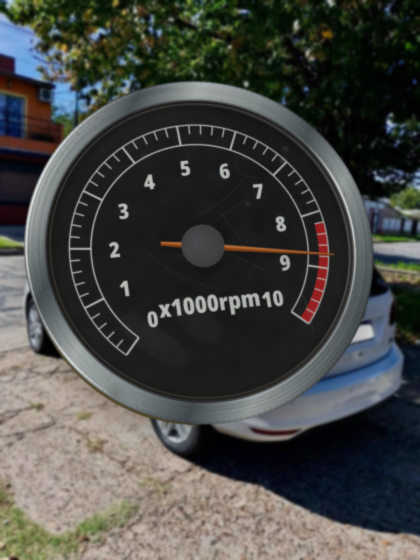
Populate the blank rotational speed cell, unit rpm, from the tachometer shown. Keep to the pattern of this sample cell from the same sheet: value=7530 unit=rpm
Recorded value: value=8800 unit=rpm
